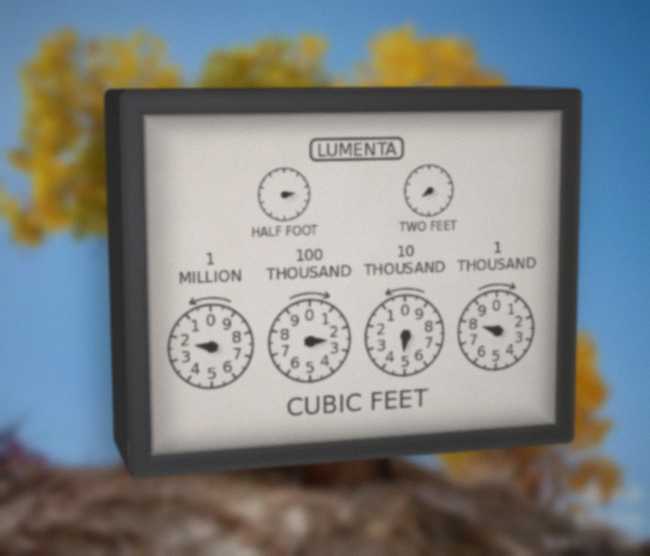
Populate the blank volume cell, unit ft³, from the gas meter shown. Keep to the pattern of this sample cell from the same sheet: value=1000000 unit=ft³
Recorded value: value=224800 unit=ft³
